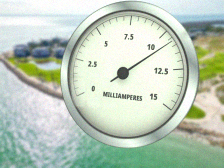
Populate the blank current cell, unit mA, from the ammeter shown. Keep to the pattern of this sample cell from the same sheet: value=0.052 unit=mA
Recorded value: value=10.75 unit=mA
